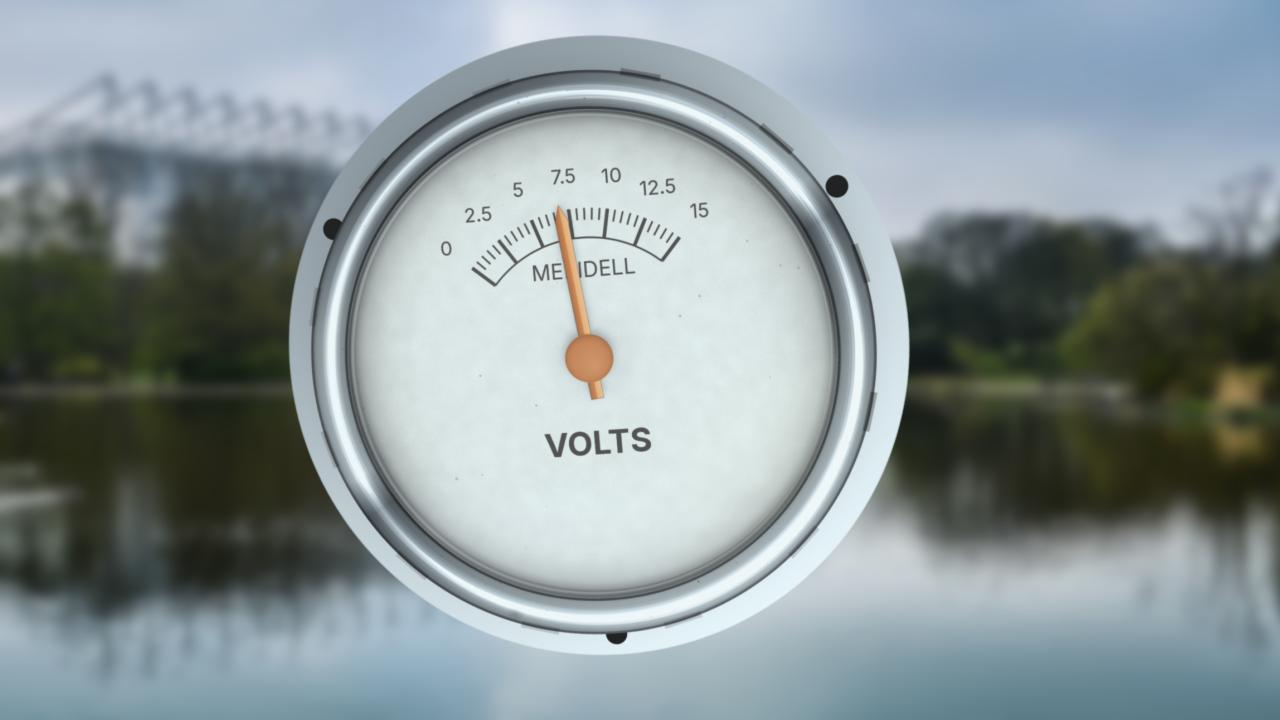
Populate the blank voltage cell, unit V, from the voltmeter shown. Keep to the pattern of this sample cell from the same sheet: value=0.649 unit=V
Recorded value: value=7 unit=V
